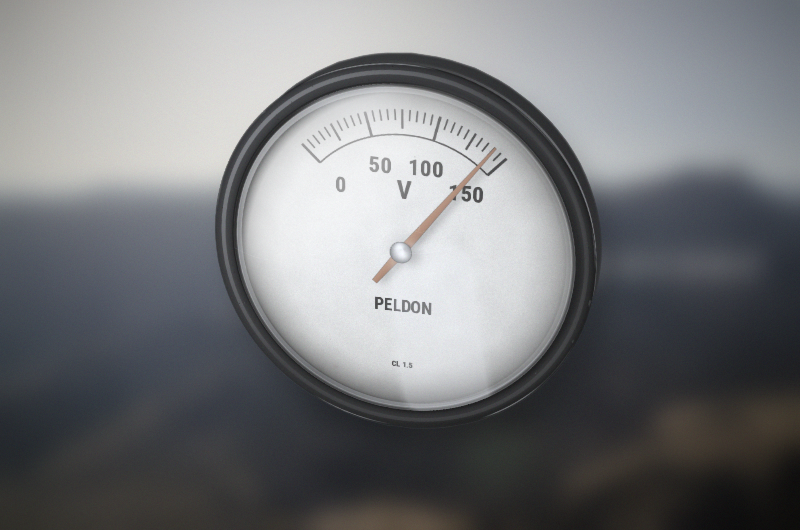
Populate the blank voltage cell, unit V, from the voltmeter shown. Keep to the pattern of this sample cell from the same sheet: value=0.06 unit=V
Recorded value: value=140 unit=V
